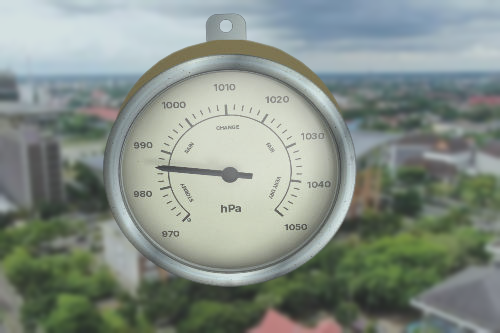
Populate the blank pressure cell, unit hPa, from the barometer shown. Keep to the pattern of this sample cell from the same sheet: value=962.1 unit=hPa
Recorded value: value=986 unit=hPa
